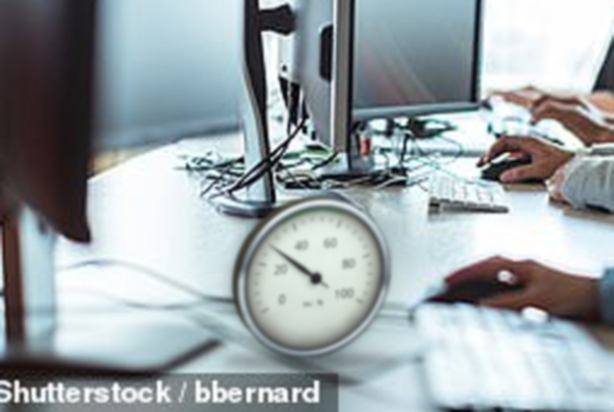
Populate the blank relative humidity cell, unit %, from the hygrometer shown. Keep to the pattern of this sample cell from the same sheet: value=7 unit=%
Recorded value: value=28 unit=%
